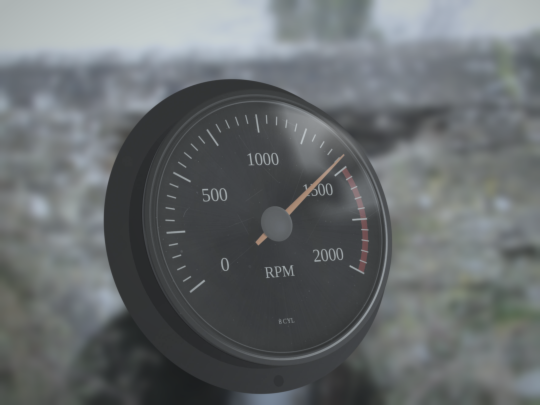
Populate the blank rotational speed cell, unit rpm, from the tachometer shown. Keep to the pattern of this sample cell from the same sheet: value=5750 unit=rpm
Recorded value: value=1450 unit=rpm
